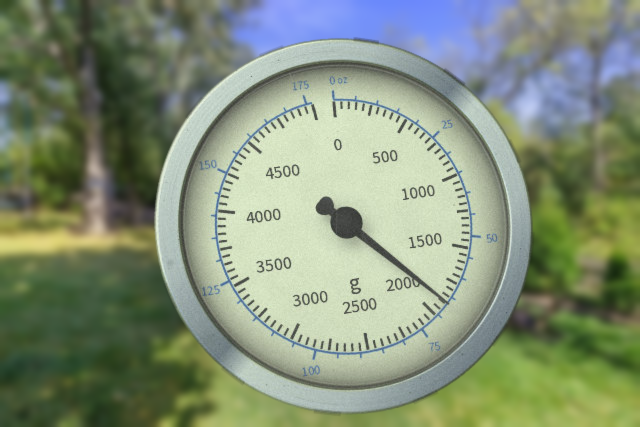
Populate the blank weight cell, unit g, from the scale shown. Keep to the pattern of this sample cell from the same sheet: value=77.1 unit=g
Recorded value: value=1900 unit=g
